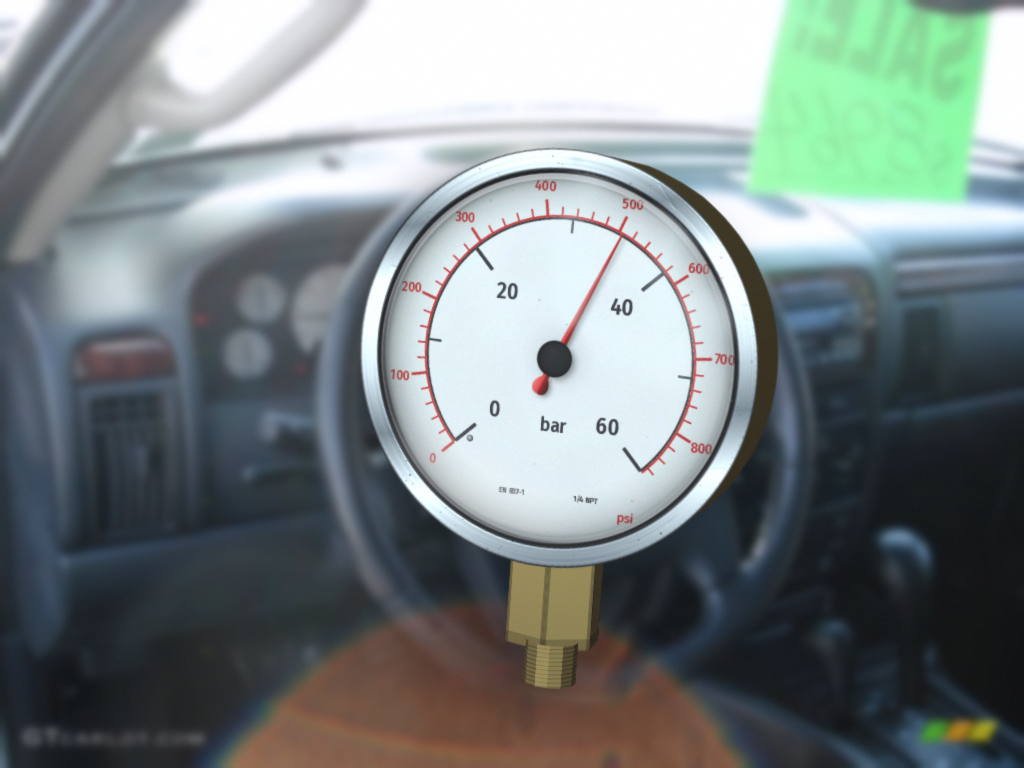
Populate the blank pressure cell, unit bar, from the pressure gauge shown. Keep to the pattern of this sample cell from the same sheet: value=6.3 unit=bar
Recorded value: value=35 unit=bar
